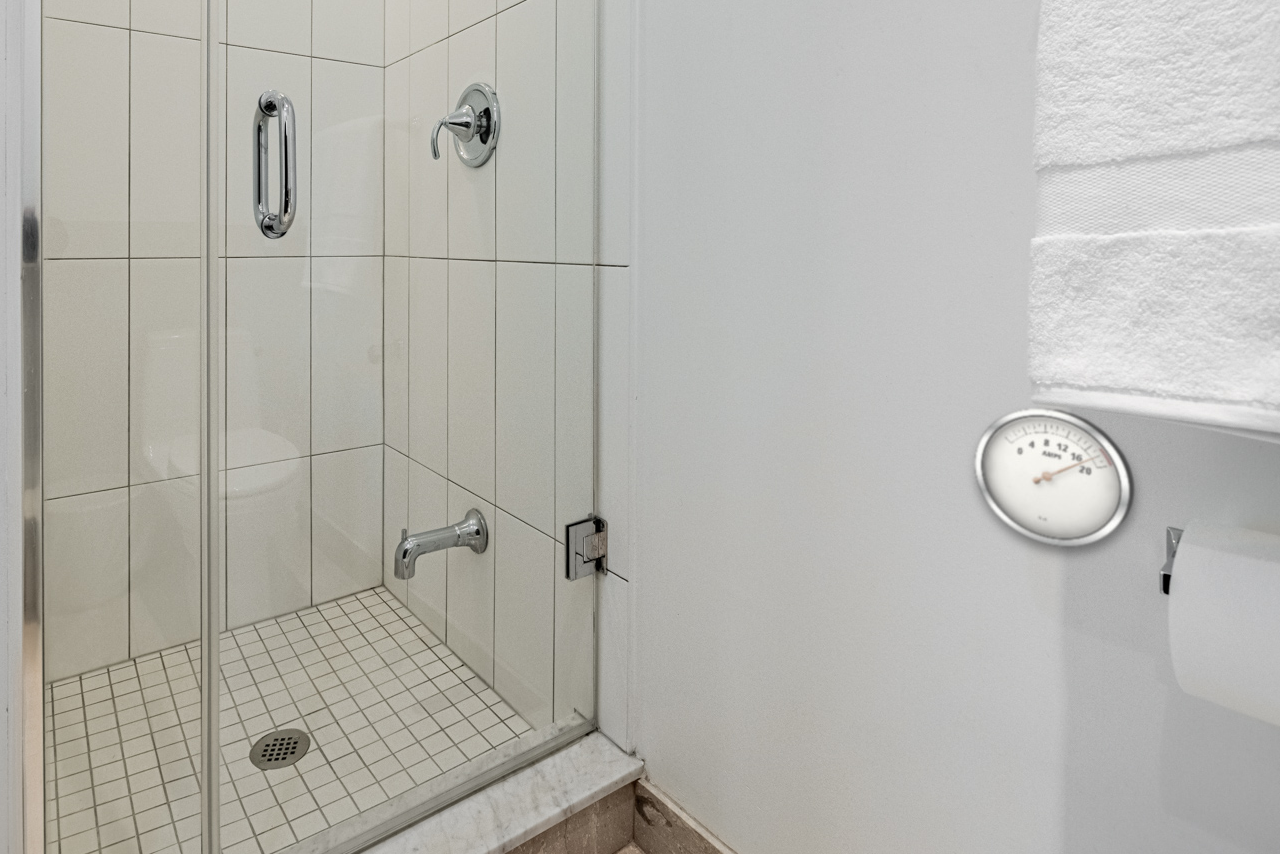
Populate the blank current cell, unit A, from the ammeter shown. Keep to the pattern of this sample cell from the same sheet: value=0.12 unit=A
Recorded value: value=18 unit=A
